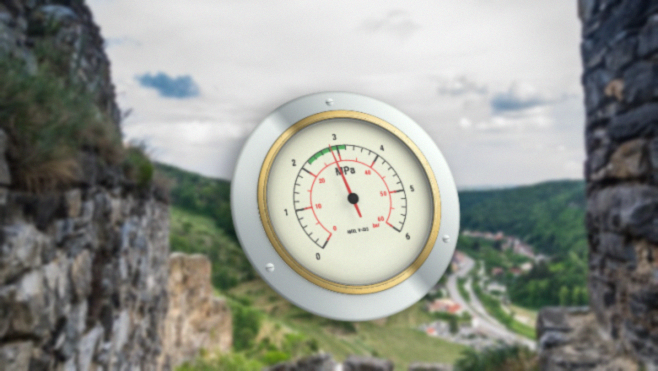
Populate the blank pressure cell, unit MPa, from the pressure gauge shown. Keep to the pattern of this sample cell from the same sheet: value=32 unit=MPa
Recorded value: value=2.8 unit=MPa
